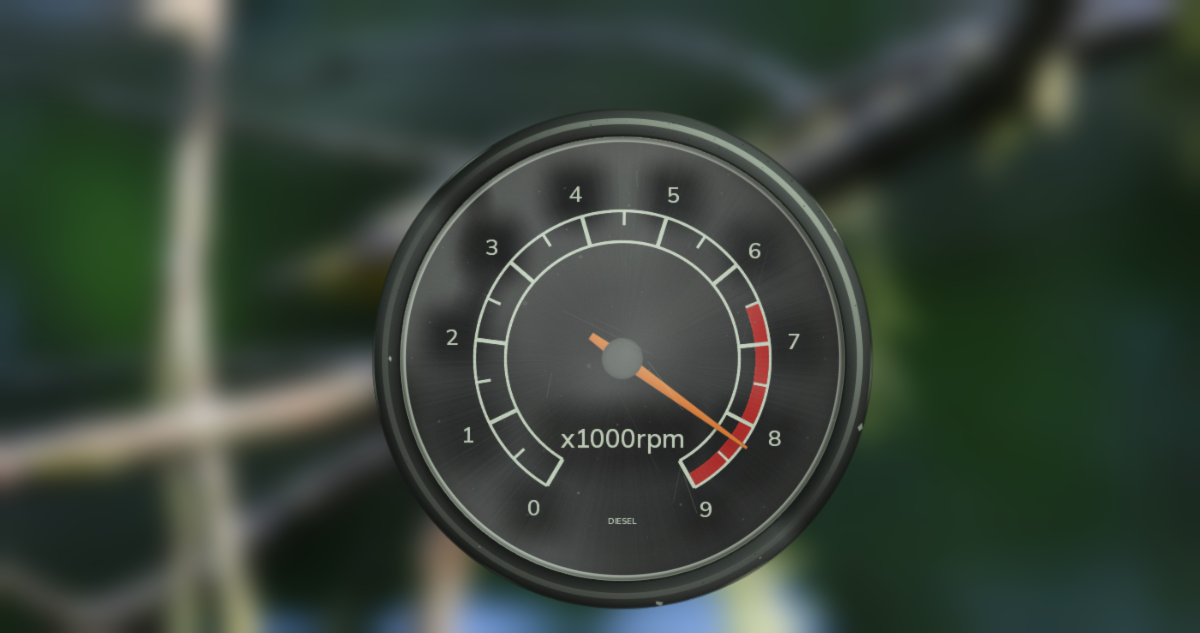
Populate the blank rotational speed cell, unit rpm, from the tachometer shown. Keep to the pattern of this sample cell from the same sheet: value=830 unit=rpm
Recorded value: value=8250 unit=rpm
